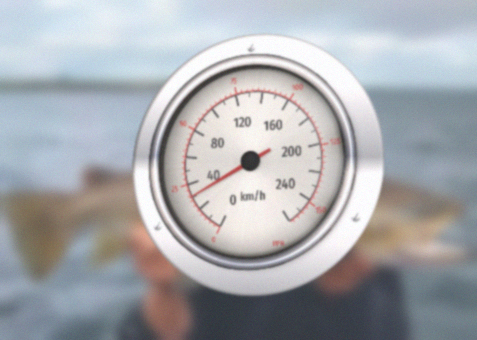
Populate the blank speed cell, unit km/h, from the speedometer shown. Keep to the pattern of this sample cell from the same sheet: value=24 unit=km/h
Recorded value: value=30 unit=km/h
